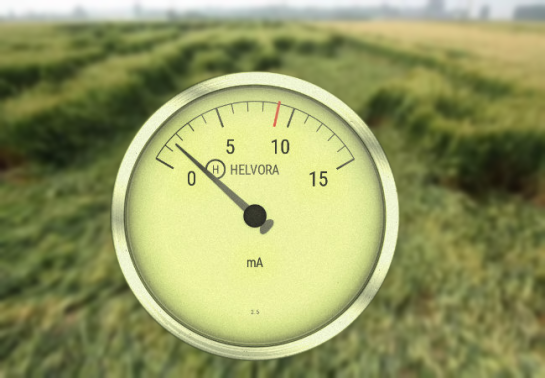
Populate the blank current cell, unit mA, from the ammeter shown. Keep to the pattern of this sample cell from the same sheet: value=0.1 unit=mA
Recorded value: value=1.5 unit=mA
